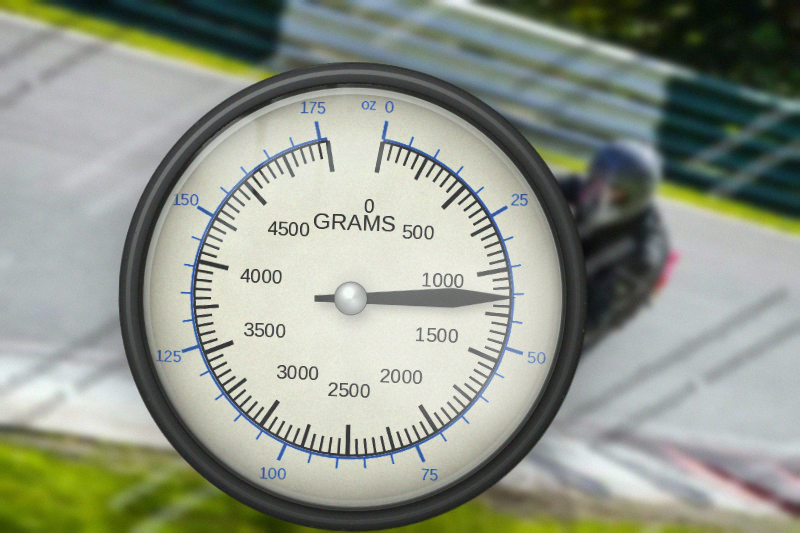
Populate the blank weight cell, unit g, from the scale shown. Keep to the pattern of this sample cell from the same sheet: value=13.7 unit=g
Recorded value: value=1150 unit=g
